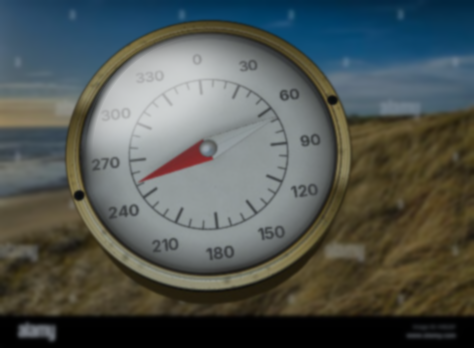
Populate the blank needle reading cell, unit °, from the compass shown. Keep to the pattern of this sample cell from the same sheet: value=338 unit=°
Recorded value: value=250 unit=°
